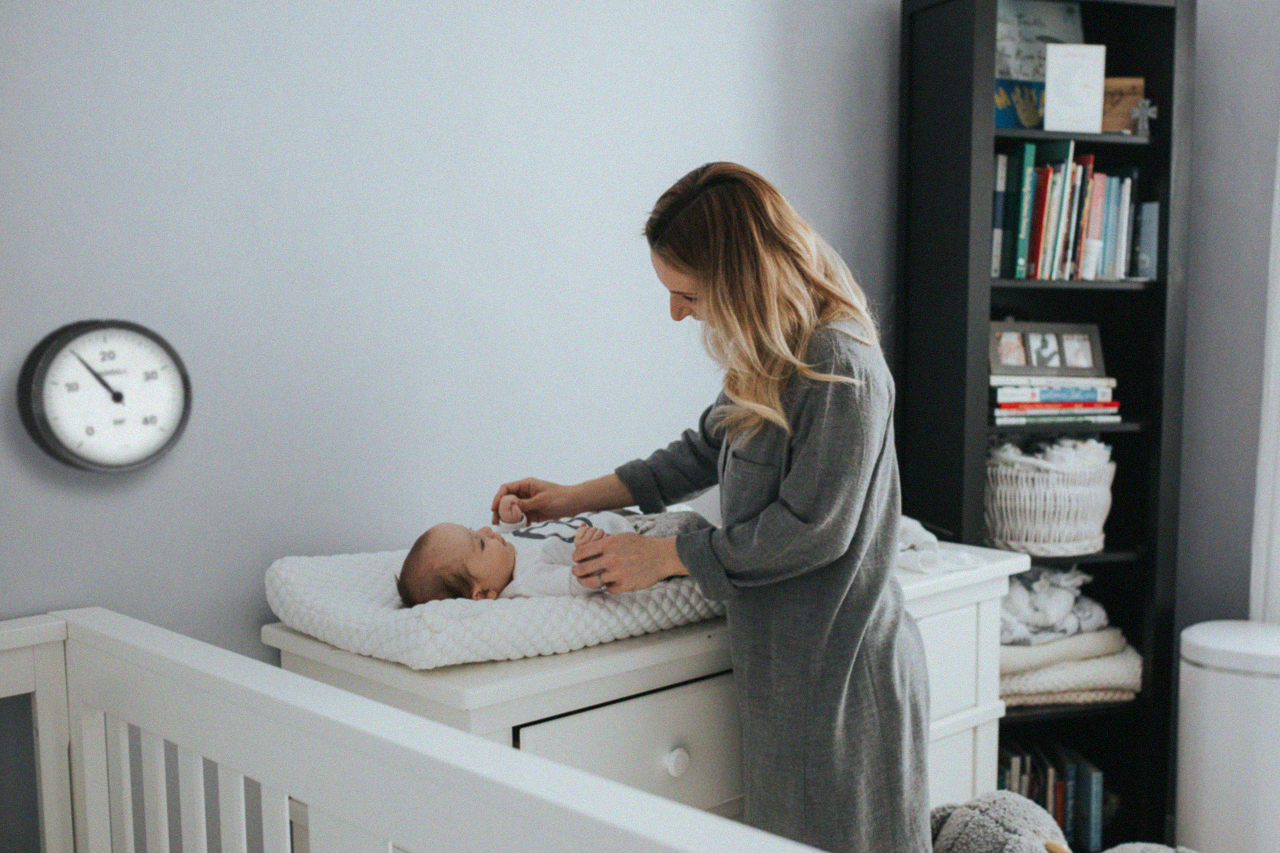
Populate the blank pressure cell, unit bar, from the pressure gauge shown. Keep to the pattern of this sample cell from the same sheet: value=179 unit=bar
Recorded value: value=15 unit=bar
